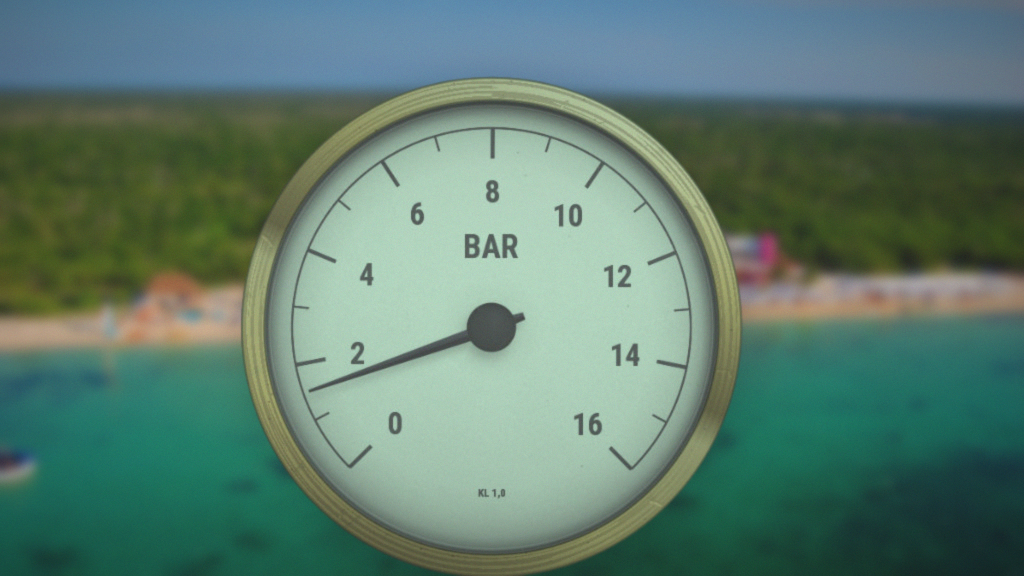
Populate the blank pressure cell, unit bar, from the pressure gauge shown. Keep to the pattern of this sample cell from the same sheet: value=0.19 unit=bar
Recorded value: value=1.5 unit=bar
